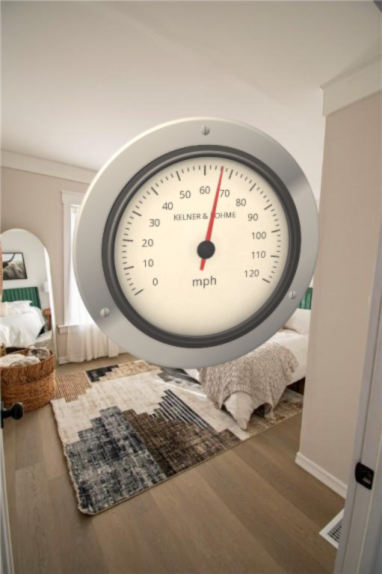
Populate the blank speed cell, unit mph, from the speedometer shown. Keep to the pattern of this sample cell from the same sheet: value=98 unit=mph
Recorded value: value=66 unit=mph
